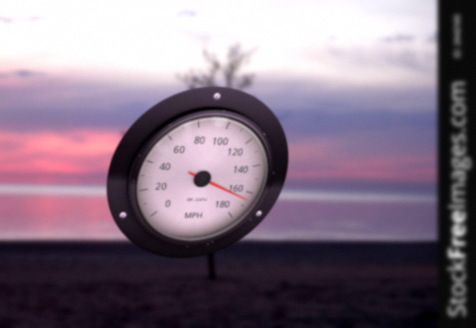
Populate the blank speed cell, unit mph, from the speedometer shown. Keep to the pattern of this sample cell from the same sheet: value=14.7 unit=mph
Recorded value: value=165 unit=mph
